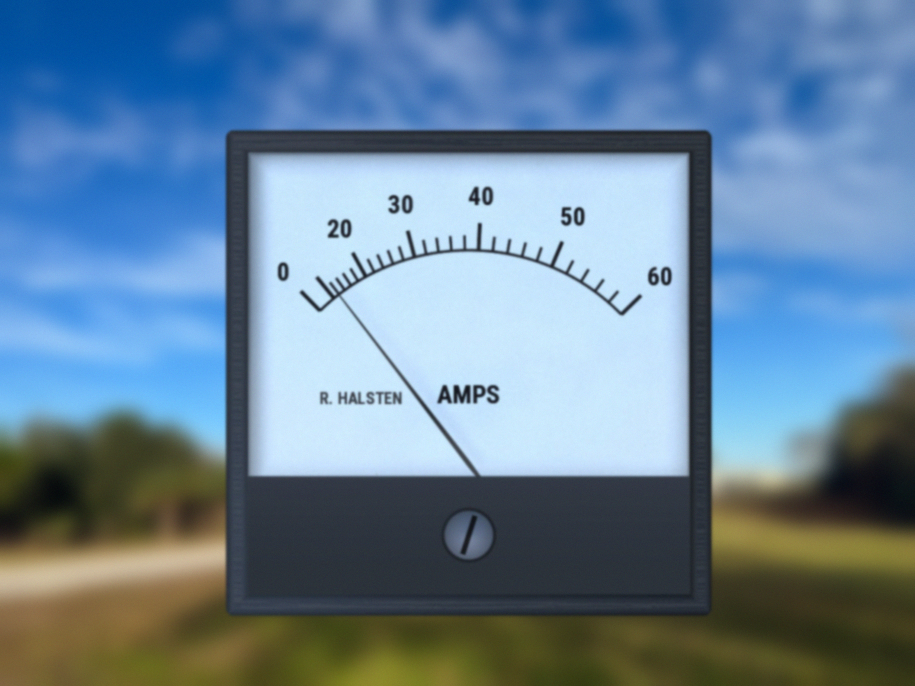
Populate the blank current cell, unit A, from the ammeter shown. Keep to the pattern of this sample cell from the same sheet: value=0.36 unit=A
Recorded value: value=12 unit=A
